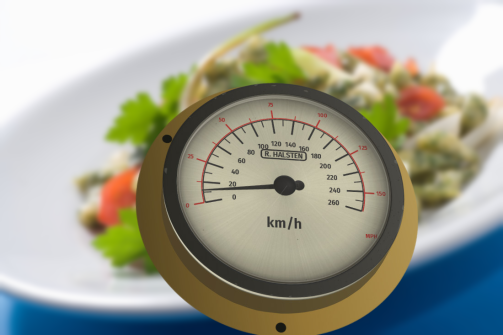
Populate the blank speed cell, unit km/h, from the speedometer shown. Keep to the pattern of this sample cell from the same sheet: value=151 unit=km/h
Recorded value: value=10 unit=km/h
